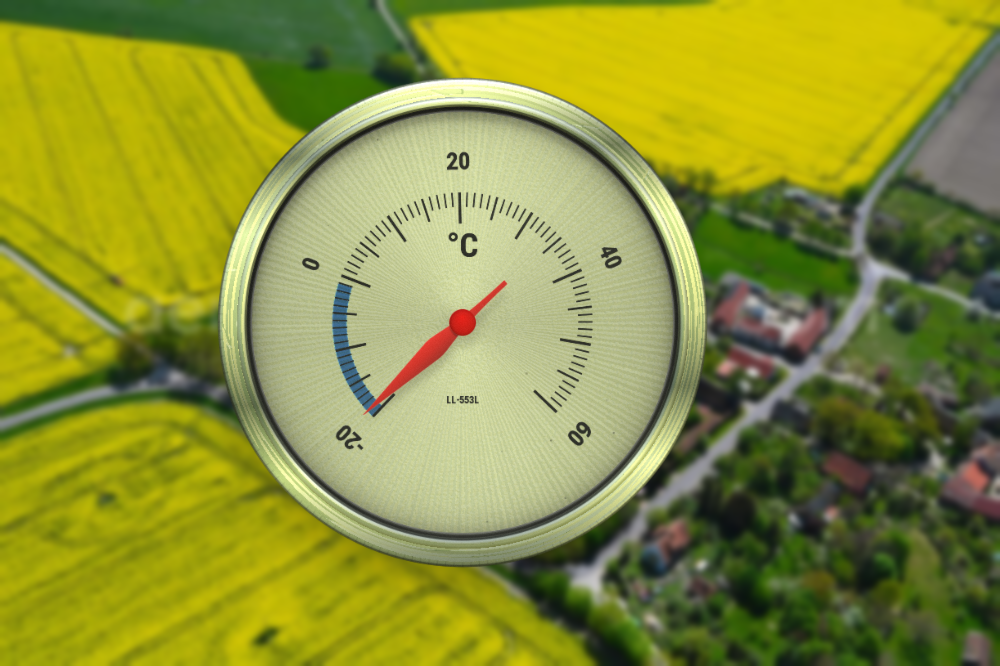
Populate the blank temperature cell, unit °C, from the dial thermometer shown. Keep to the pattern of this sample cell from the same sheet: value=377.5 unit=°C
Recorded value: value=-19 unit=°C
